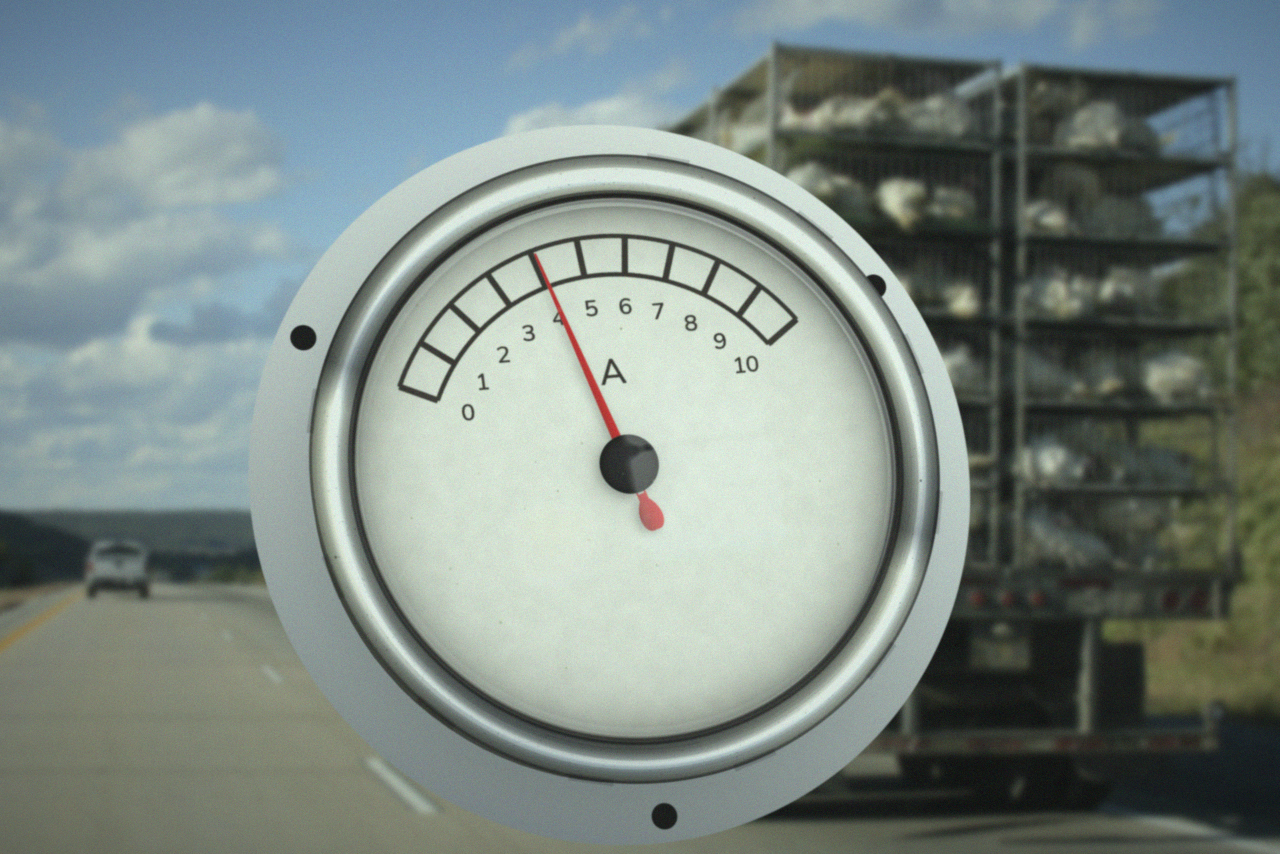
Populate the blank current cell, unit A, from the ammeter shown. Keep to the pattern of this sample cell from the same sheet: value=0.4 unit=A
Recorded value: value=4 unit=A
